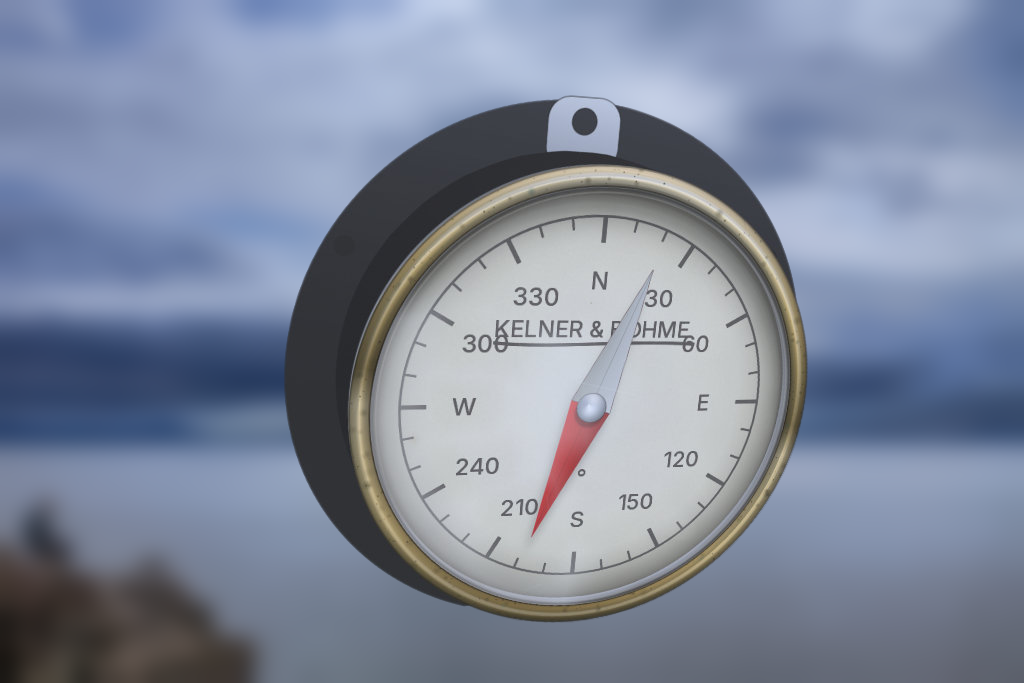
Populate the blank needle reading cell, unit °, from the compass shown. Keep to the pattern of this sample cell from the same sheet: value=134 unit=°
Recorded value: value=200 unit=°
